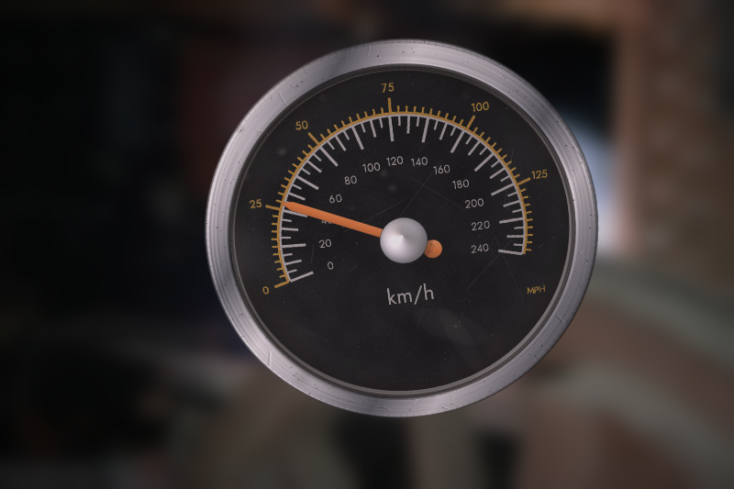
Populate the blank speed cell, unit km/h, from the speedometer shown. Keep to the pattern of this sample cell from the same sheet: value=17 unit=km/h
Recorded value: value=45 unit=km/h
